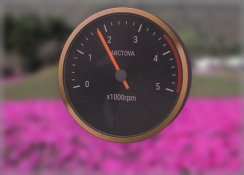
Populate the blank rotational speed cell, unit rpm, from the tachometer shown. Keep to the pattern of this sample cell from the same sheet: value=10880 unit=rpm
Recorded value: value=1800 unit=rpm
